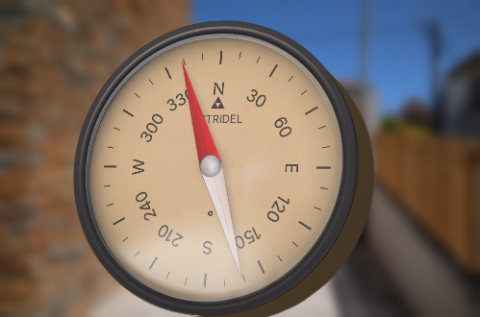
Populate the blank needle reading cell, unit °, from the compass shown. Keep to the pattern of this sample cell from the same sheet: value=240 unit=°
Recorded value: value=340 unit=°
